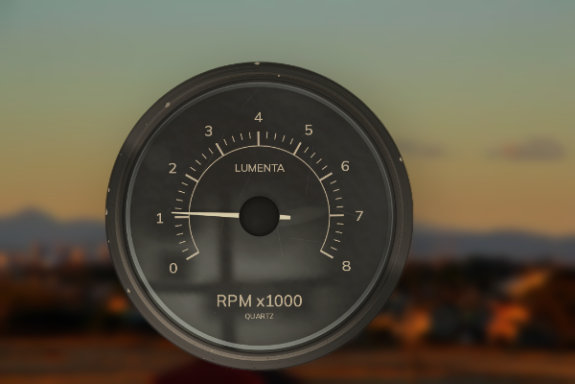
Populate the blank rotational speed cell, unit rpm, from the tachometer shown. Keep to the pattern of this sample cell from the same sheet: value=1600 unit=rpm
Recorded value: value=1100 unit=rpm
